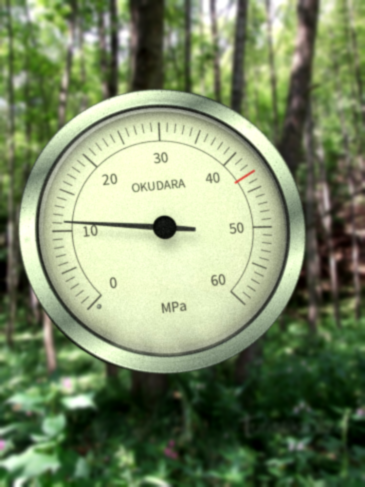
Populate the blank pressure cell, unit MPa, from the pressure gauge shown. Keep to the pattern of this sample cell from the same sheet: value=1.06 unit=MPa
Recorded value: value=11 unit=MPa
